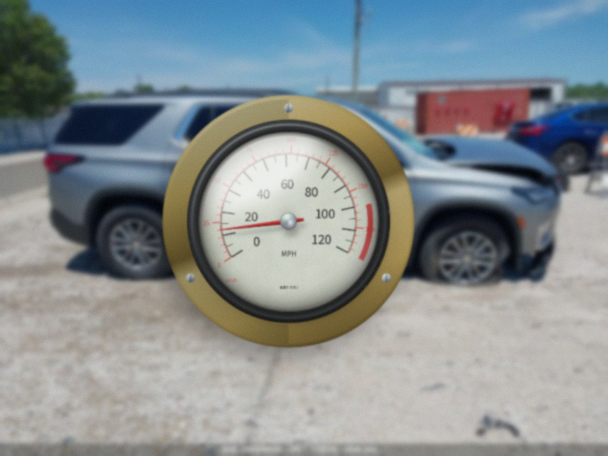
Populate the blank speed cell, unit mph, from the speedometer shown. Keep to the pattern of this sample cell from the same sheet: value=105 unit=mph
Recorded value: value=12.5 unit=mph
